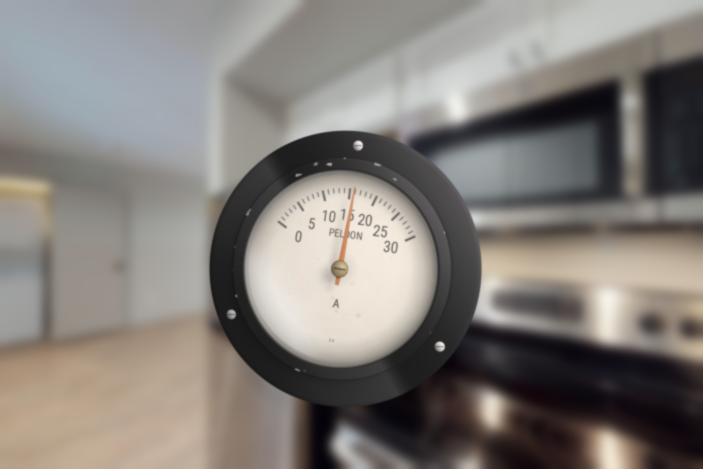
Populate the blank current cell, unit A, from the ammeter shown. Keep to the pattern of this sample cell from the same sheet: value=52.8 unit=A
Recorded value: value=16 unit=A
